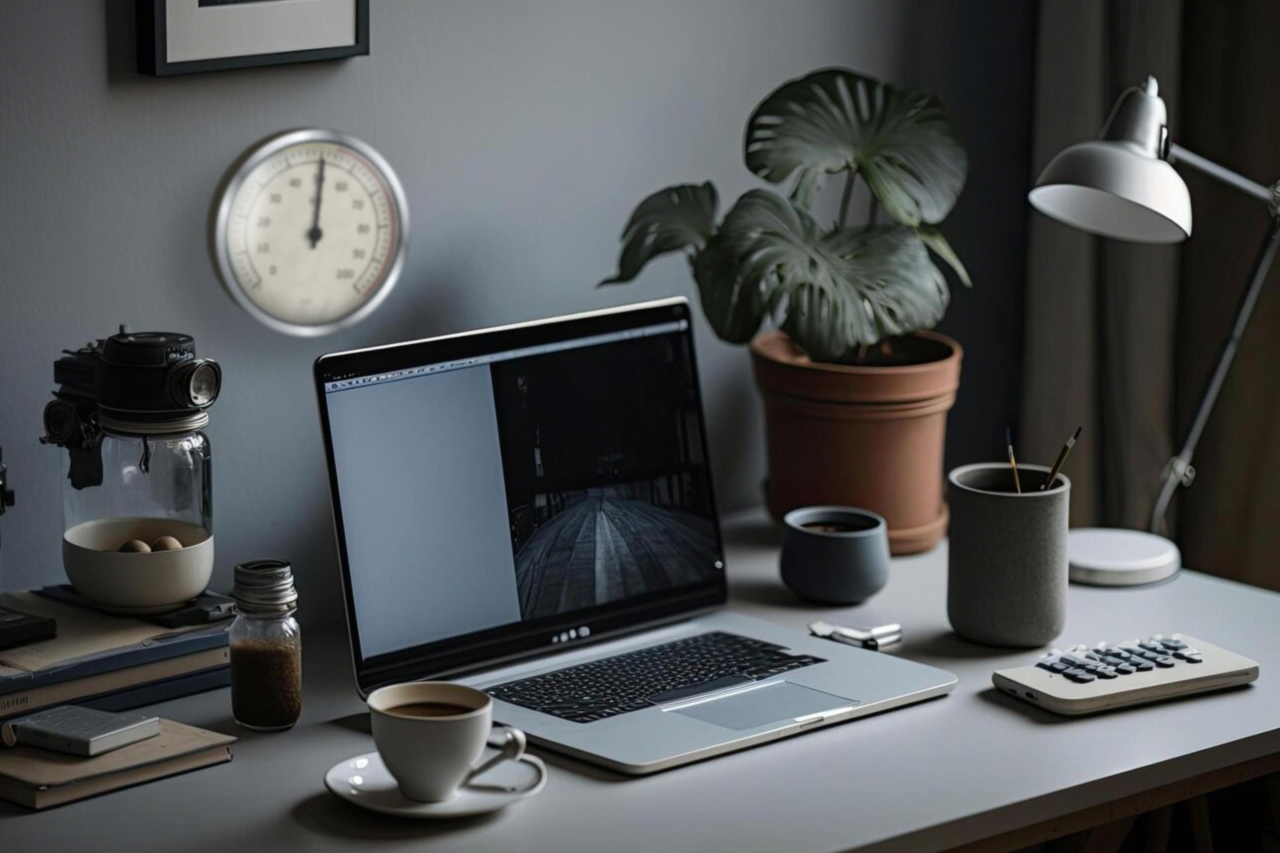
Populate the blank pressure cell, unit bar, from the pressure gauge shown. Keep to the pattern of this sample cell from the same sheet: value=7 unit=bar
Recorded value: value=50 unit=bar
